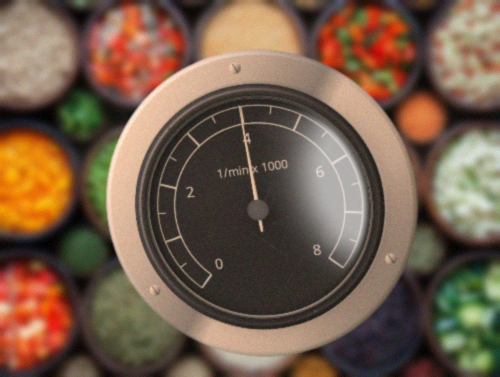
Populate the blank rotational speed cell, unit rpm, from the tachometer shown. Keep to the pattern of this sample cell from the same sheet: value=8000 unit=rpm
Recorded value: value=4000 unit=rpm
